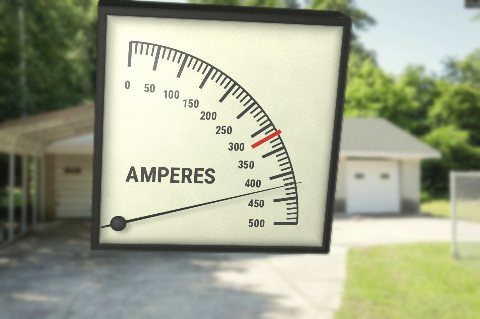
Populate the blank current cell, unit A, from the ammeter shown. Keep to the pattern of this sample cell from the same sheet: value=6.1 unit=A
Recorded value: value=420 unit=A
